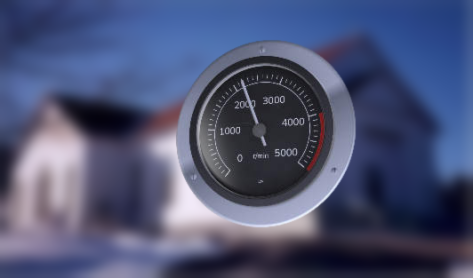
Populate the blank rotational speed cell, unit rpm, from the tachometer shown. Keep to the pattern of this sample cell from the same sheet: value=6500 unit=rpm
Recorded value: value=2200 unit=rpm
